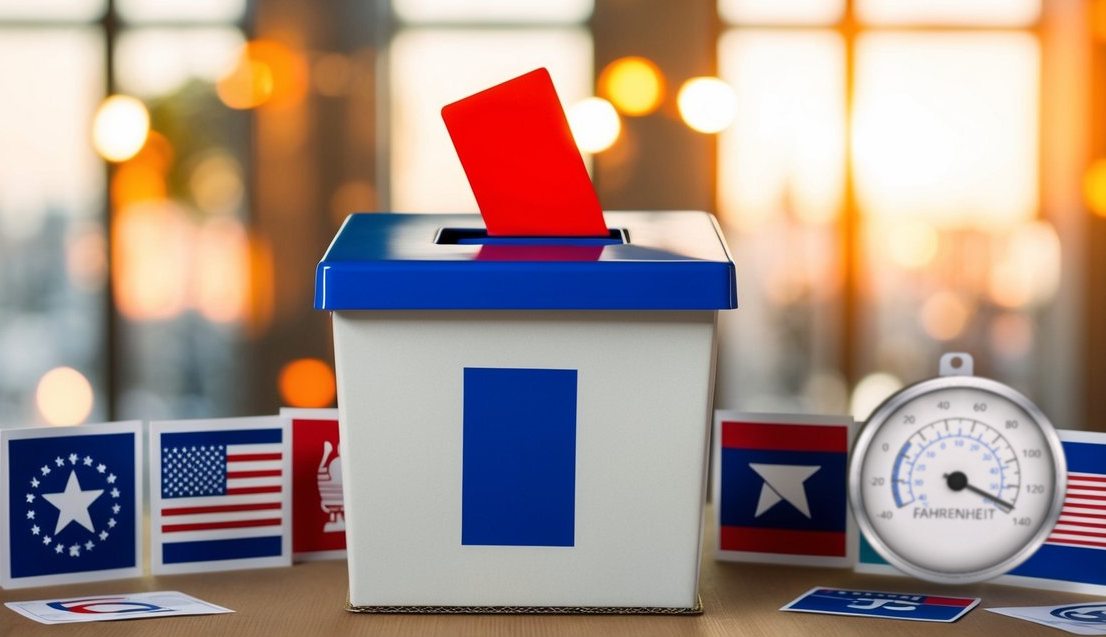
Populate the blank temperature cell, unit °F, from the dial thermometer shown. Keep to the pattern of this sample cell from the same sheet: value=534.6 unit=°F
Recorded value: value=135 unit=°F
